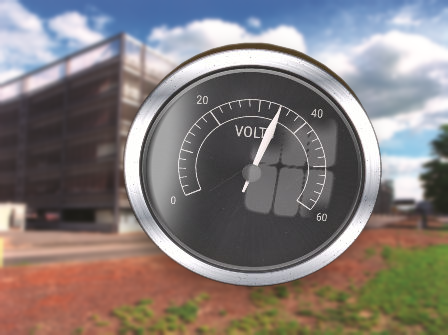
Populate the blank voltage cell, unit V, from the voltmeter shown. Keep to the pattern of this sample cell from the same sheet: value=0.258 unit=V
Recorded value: value=34 unit=V
